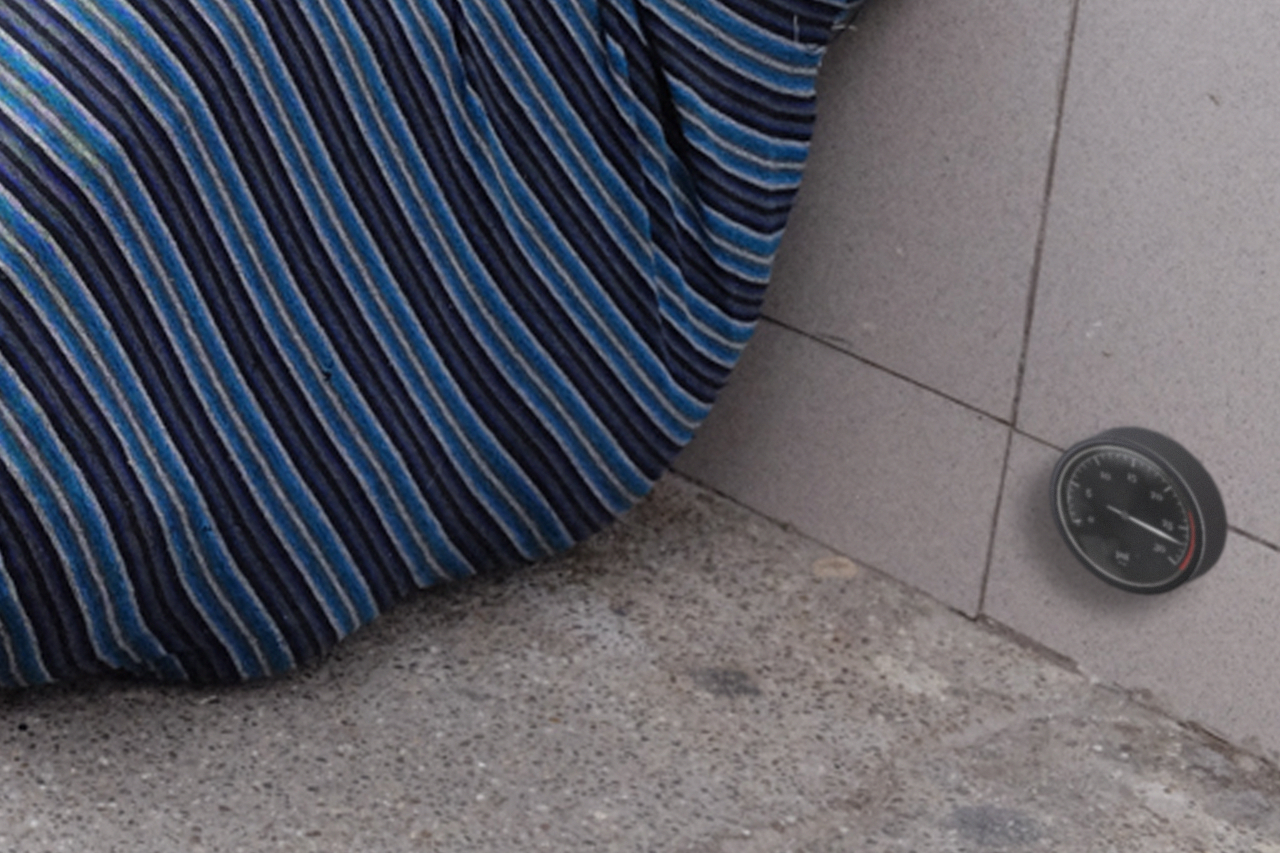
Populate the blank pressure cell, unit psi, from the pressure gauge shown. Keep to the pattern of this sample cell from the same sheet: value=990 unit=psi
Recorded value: value=27 unit=psi
